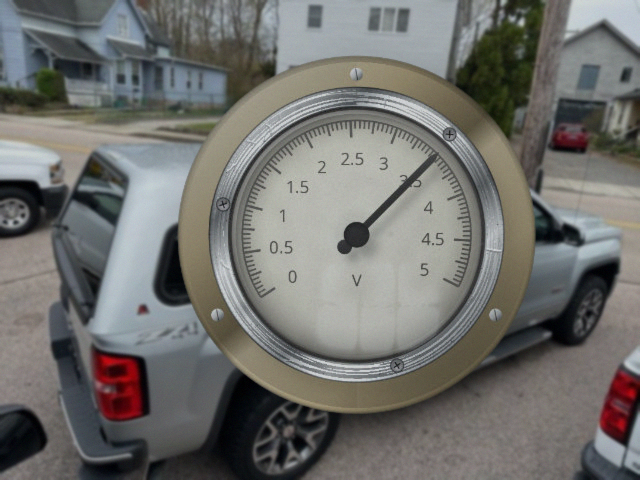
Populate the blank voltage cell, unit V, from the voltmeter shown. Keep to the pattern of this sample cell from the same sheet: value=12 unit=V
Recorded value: value=3.5 unit=V
